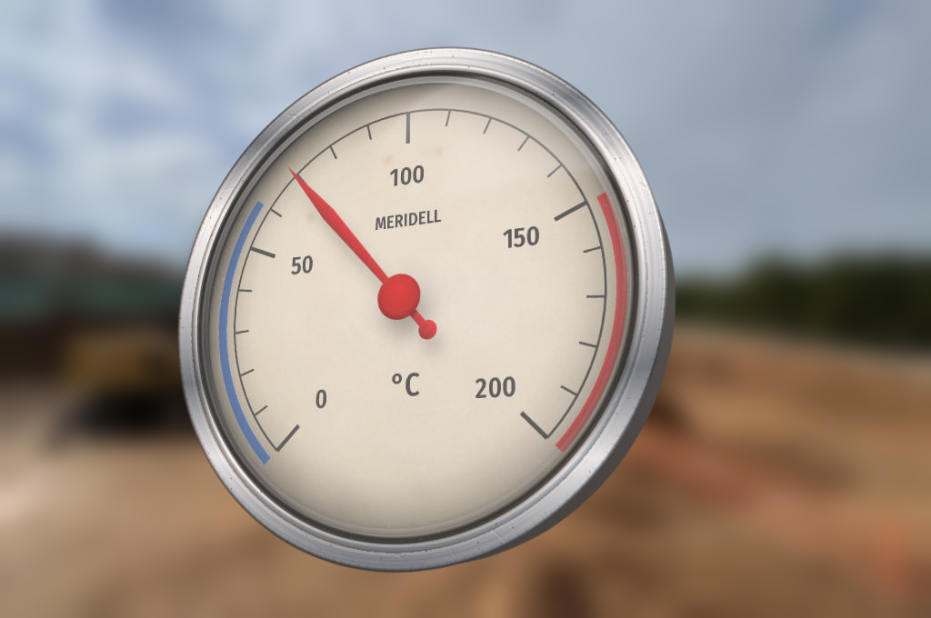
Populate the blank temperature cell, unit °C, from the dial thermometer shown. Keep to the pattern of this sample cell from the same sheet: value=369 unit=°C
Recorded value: value=70 unit=°C
